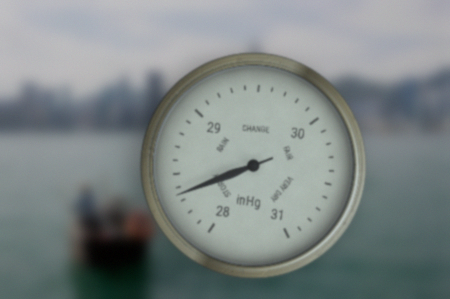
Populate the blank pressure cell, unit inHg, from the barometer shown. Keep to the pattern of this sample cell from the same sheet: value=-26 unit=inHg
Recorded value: value=28.35 unit=inHg
